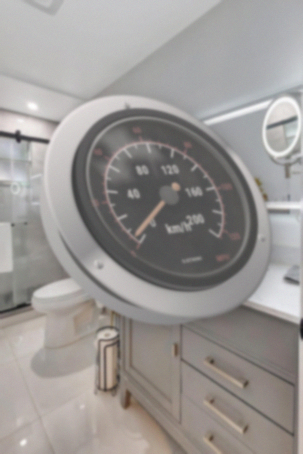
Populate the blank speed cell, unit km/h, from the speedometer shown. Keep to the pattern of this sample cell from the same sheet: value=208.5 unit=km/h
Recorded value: value=5 unit=km/h
